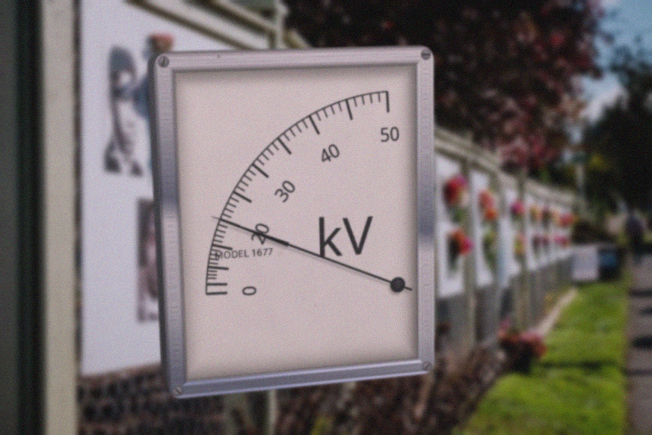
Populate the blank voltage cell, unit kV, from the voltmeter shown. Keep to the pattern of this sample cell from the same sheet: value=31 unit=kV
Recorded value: value=20 unit=kV
